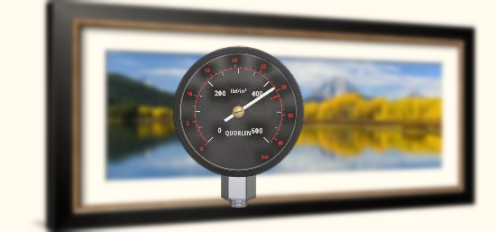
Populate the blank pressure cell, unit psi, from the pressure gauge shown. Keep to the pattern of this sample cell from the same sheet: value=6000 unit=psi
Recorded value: value=425 unit=psi
